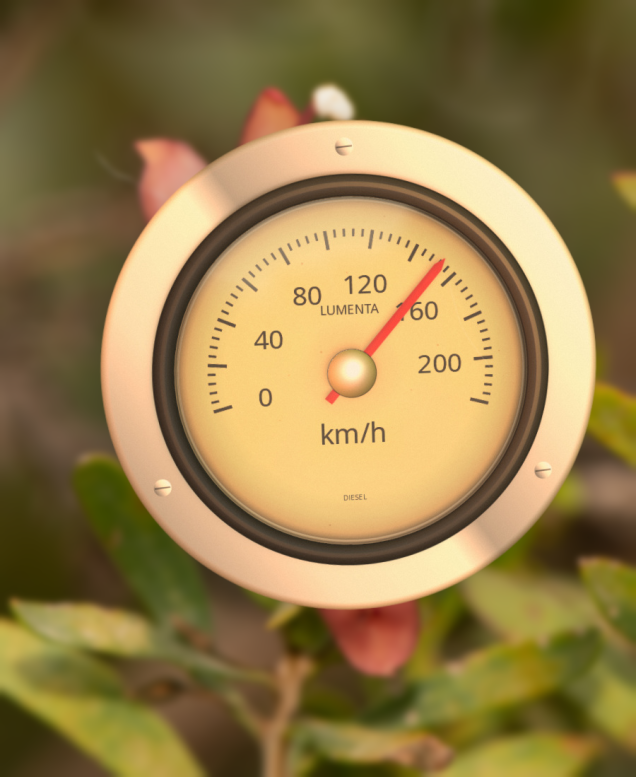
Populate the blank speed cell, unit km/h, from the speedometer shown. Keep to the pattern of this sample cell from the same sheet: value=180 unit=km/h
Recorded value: value=152 unit=km/h
